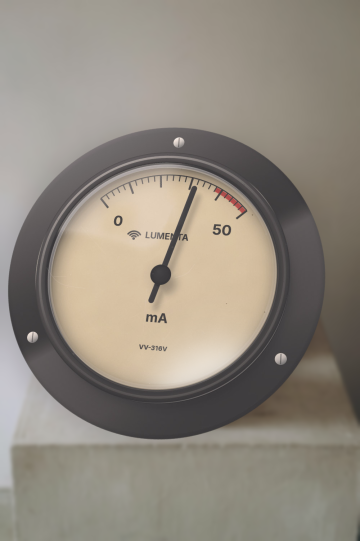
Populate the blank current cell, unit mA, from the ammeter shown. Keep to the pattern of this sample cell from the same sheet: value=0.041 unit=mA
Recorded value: value=32 unit=mA
